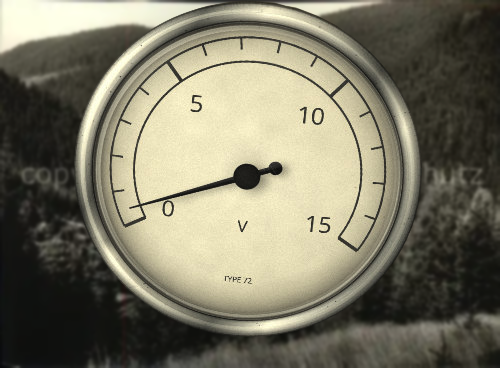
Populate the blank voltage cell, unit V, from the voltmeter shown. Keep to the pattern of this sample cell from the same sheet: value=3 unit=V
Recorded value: value=0.5 unit=V
